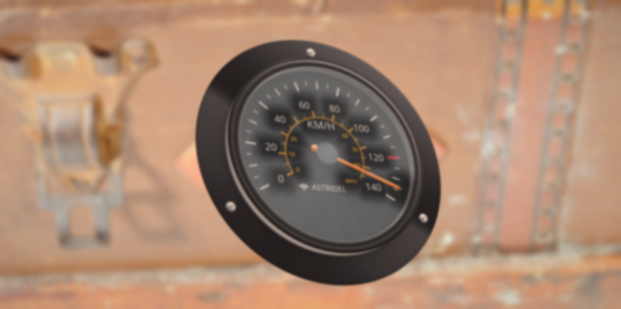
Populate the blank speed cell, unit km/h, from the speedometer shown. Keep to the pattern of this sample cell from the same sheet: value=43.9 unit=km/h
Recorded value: value=135 unit=km/h
